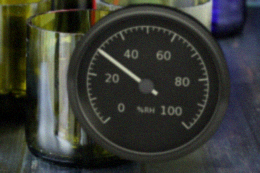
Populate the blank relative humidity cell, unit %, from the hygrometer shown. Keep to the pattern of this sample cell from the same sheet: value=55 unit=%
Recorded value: value=30 unit=%
